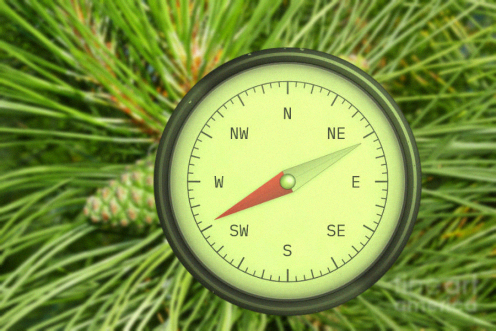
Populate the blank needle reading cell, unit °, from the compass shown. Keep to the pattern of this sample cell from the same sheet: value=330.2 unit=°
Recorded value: value=242.5 unit=°
